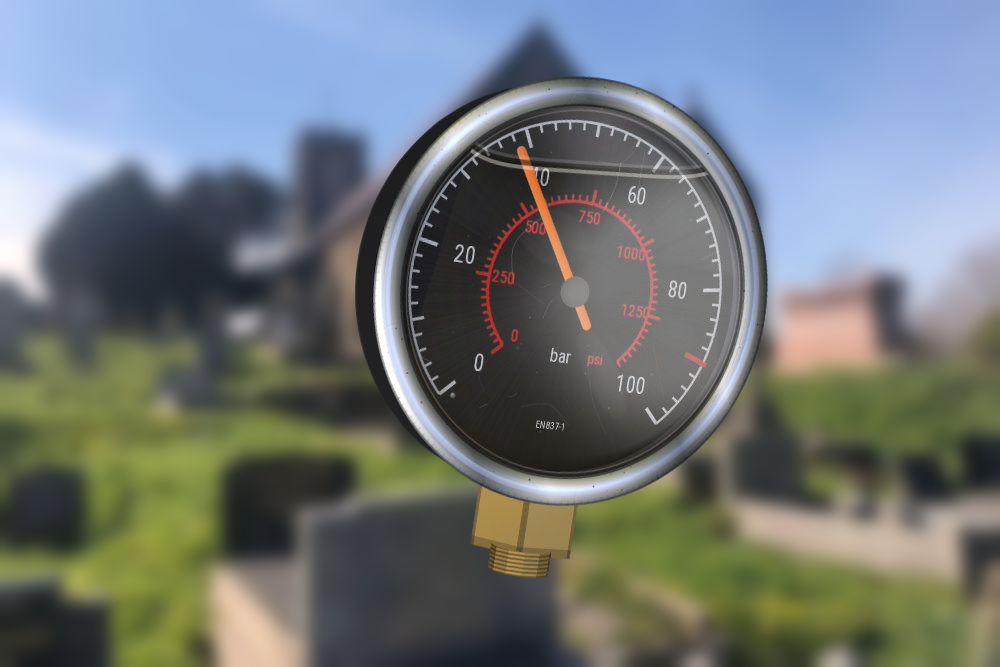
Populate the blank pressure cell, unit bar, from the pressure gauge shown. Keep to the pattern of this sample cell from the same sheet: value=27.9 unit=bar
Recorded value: value=38 unit=bar
